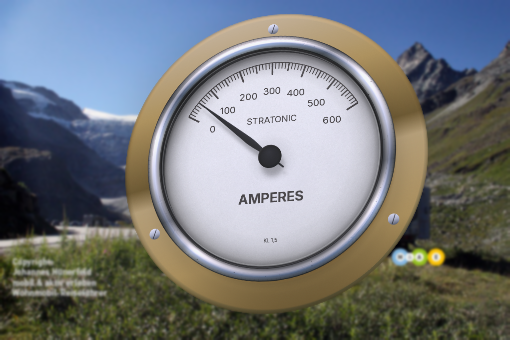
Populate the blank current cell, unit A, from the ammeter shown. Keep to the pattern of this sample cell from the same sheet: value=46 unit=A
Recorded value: value=50 unit=A
